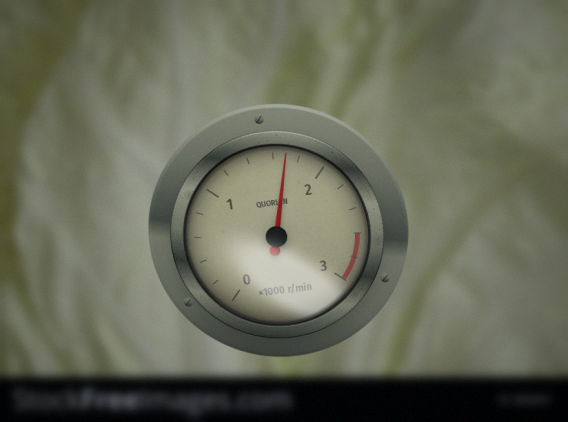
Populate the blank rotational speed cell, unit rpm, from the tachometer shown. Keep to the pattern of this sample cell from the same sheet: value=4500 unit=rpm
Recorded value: value=1700 unit=rpm
